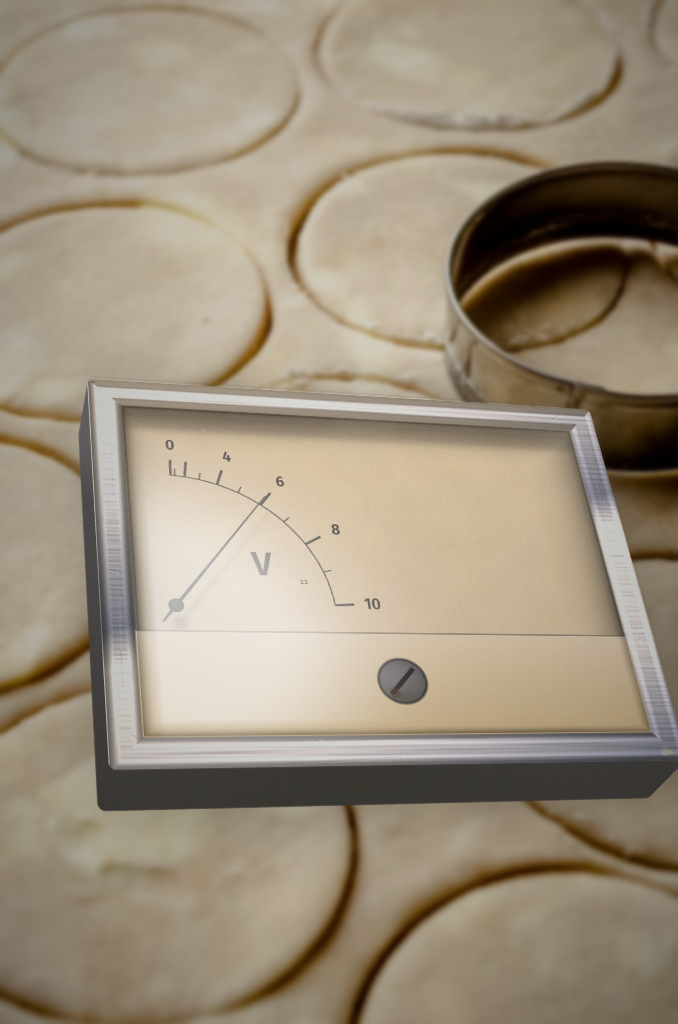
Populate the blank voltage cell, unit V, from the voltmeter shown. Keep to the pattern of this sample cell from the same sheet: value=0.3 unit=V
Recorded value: value=6 unit=V
